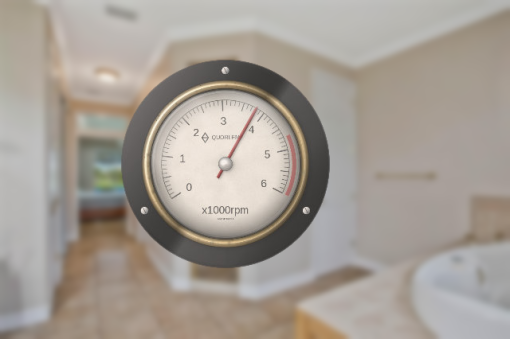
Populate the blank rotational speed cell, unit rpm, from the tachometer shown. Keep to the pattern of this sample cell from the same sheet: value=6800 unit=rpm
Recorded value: value=3800 unit=rpm
